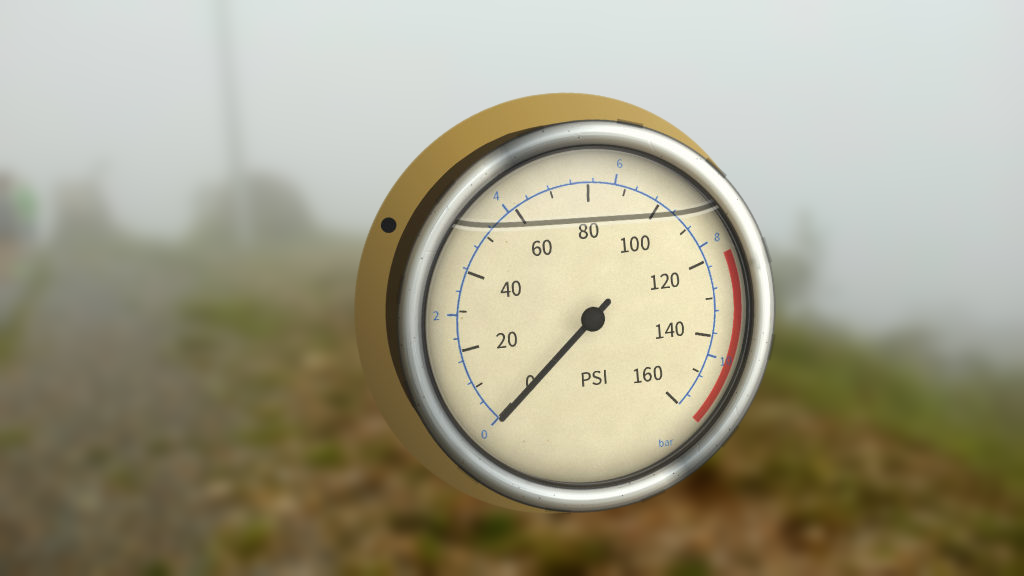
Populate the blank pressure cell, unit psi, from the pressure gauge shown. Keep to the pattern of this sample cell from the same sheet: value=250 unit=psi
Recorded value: value=0 unit=psi
